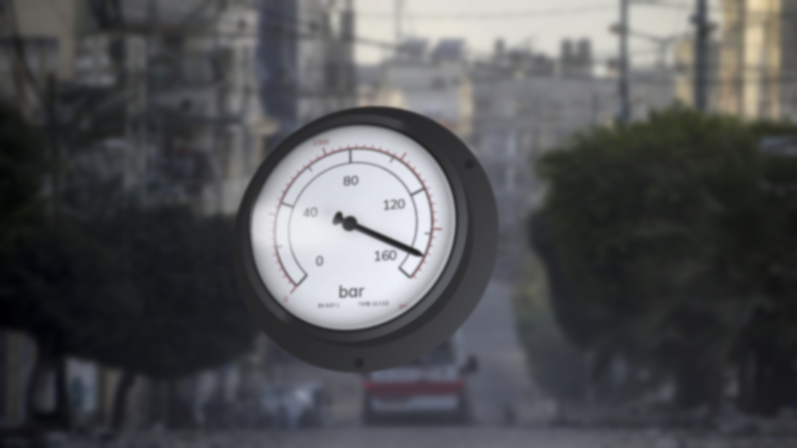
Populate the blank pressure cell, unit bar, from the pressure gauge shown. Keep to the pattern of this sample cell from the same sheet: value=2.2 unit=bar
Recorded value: value=150 unit=bar
